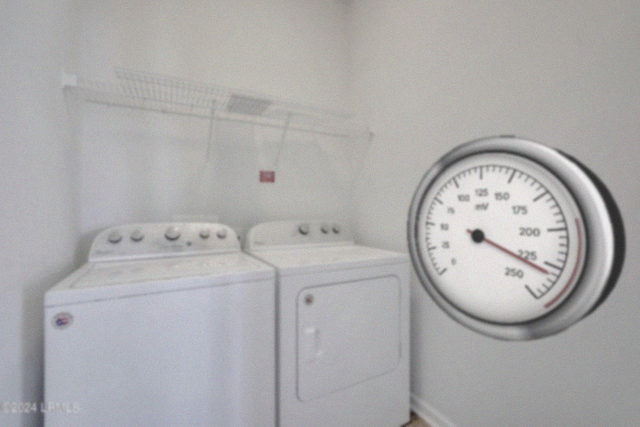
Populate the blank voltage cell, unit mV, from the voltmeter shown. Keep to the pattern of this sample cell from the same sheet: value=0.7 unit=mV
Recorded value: value=230 unit=mV
